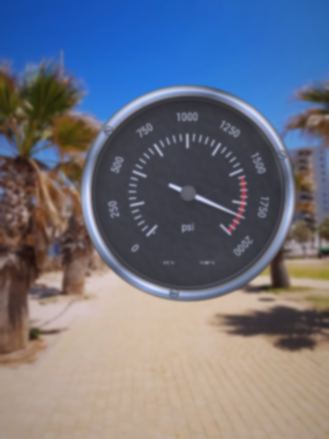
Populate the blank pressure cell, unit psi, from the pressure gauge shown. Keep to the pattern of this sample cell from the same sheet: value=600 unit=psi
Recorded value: value=1850 unit=psi
